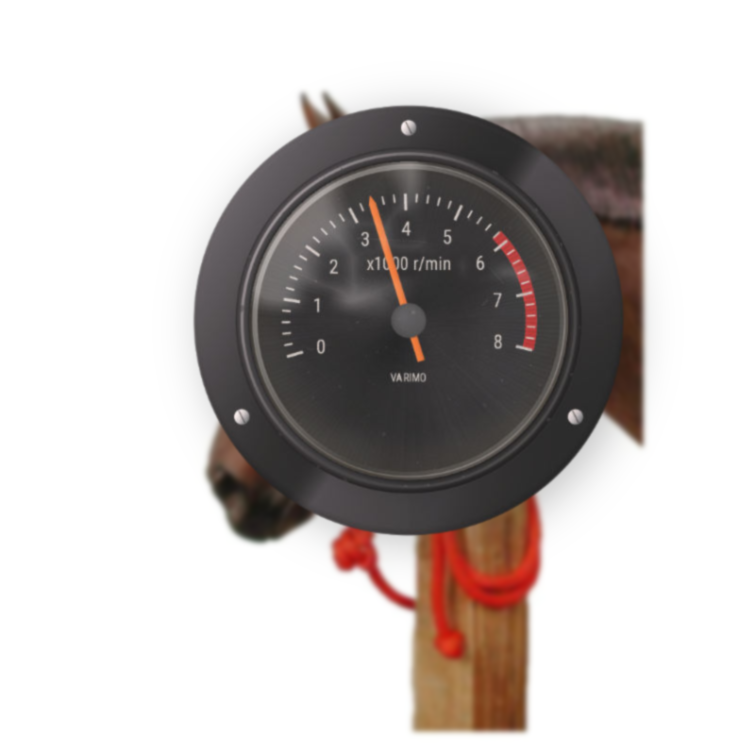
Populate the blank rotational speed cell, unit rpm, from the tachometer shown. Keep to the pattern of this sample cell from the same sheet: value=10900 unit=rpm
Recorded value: value=3400 unit=rpm
